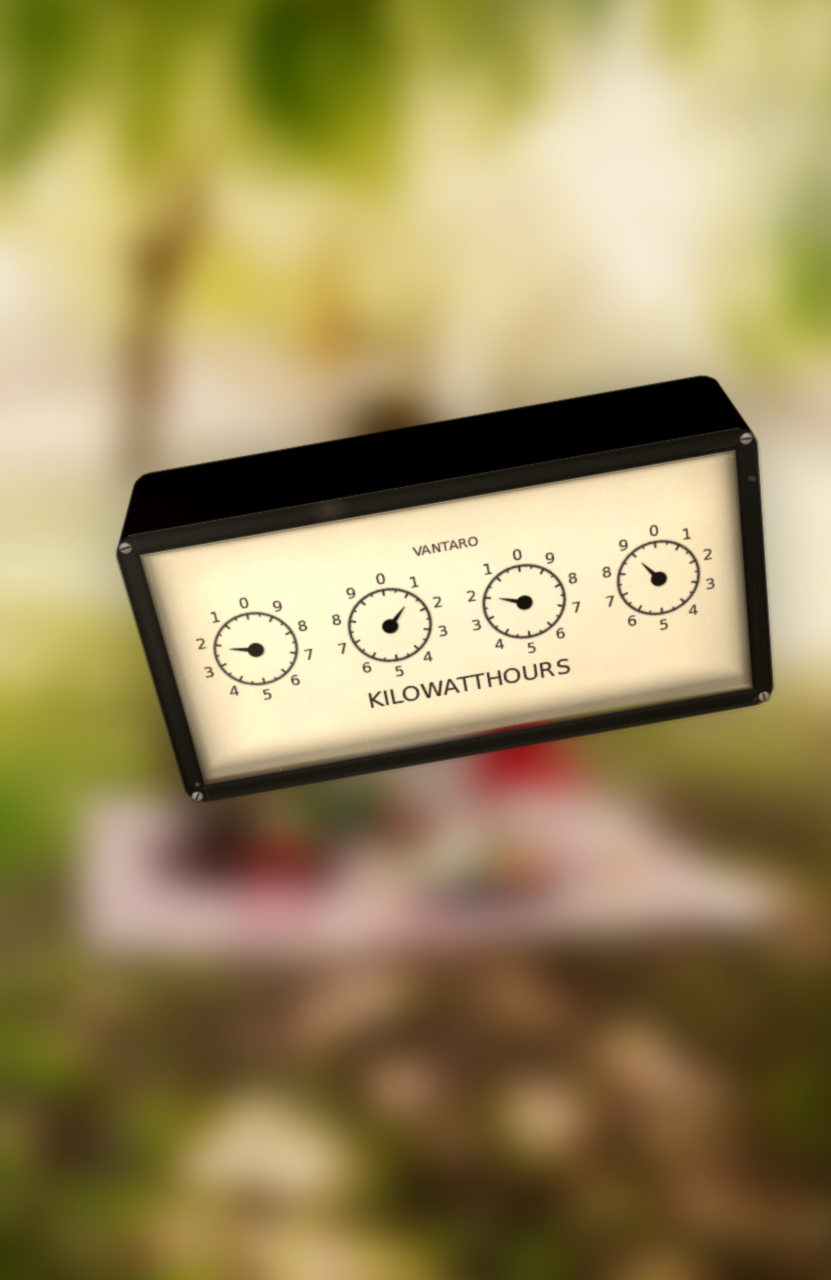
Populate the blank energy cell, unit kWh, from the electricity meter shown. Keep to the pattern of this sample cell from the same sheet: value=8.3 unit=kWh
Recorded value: value=2119 unit=kWh
